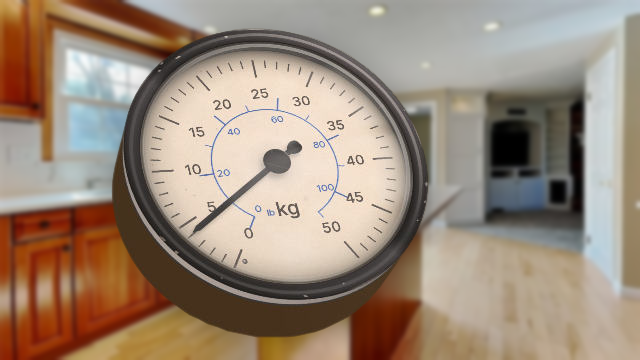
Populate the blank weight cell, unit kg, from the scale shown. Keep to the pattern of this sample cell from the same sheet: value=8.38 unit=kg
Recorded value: value=4 unit=kg
